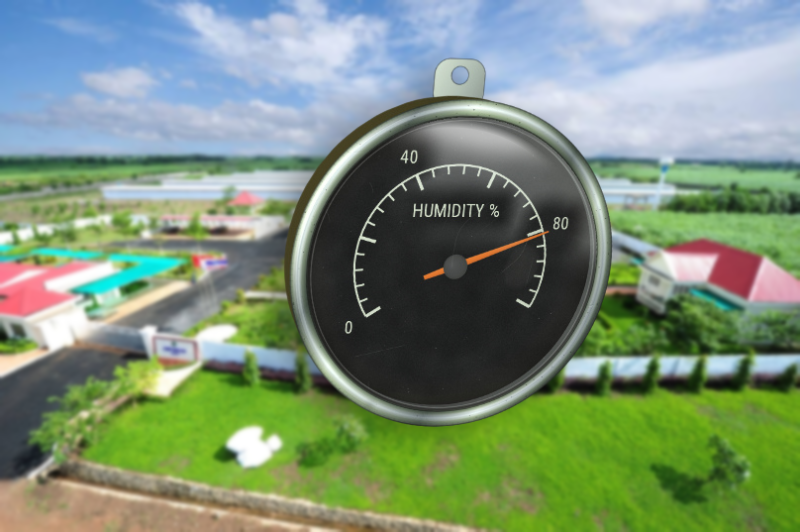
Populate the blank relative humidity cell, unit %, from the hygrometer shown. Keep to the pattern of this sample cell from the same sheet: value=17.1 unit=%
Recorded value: value=80 unit=%
